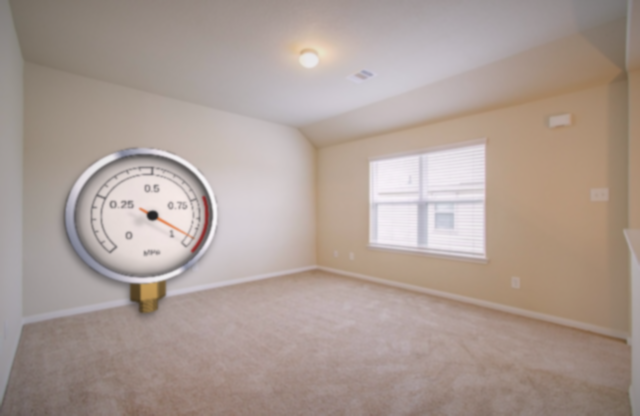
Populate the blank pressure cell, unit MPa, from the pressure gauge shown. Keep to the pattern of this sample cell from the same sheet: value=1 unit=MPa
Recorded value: value=0.95 unit=MPa
